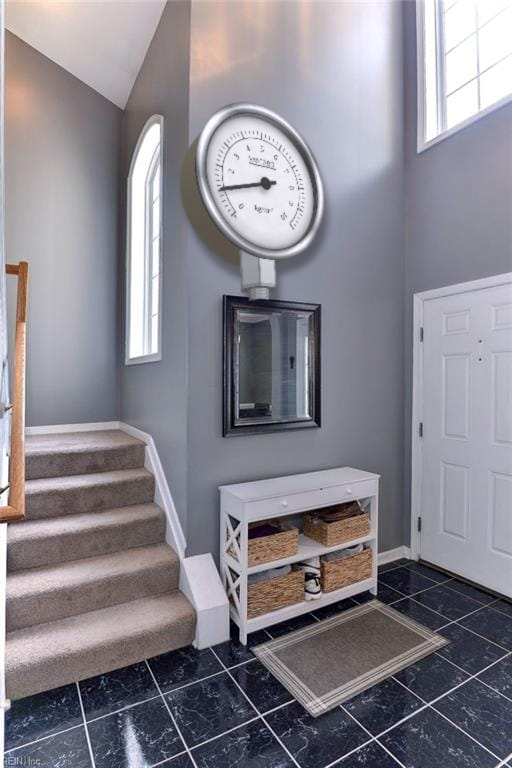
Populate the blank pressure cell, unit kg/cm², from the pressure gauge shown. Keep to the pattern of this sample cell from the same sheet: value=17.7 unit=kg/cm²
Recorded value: value=1 unit=kg/cm²
